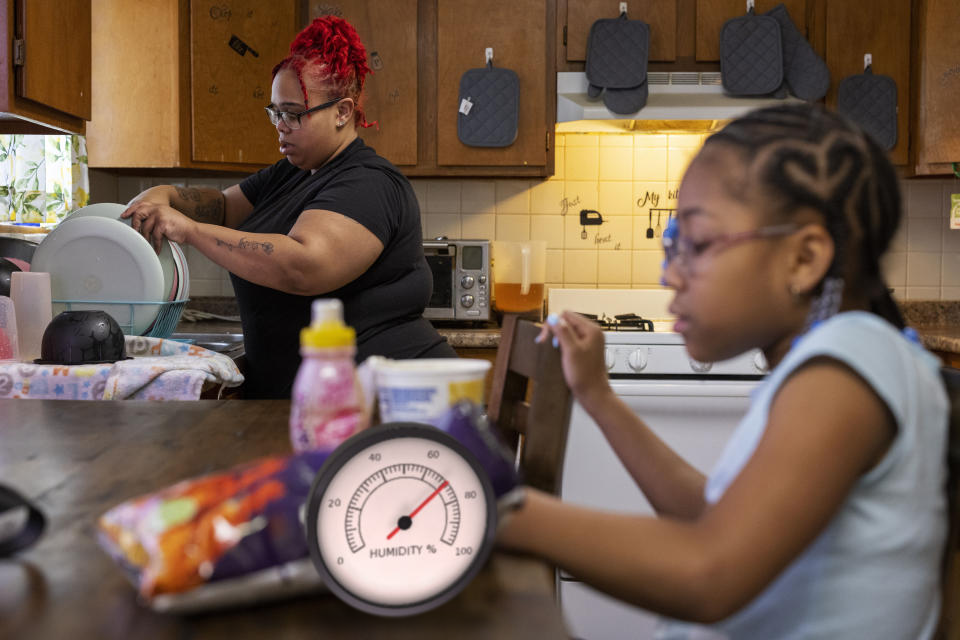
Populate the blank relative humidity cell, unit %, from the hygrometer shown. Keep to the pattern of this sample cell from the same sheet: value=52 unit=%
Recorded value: value=70 unit=%
